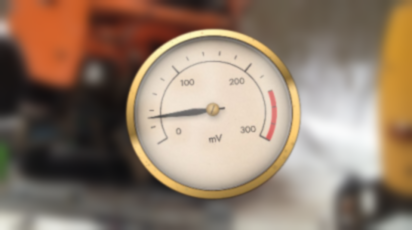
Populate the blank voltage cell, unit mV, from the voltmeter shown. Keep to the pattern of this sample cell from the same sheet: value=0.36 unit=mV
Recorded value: value=30 unit=mV
